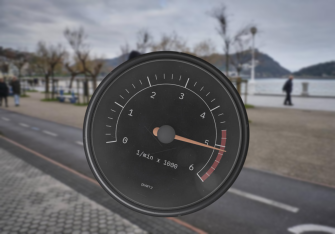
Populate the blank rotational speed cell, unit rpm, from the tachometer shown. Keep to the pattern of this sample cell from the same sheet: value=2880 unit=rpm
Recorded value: value=5100 unit=rpm
